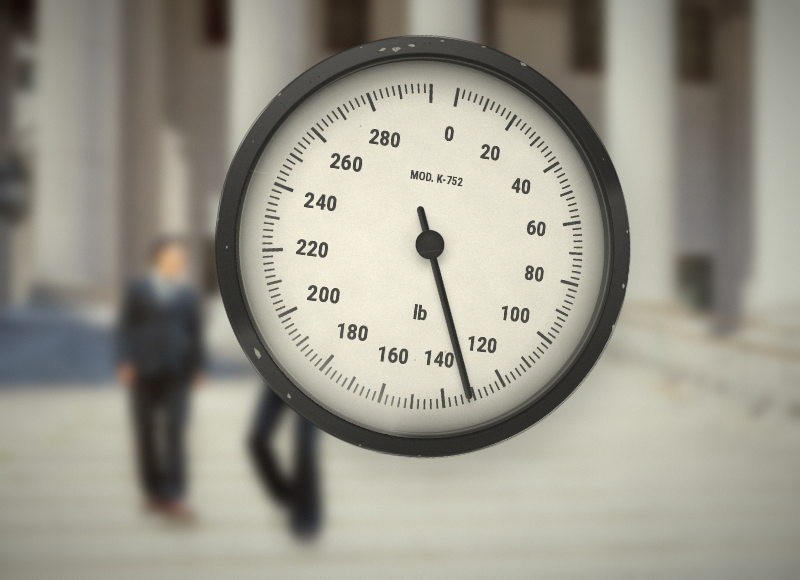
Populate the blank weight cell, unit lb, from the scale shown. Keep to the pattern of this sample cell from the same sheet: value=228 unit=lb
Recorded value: value=132 unit=lb
